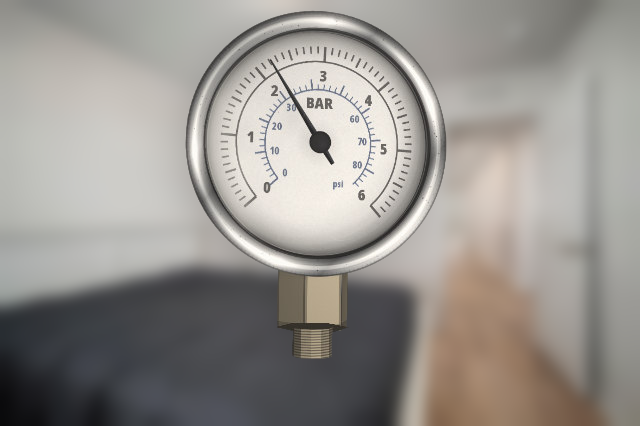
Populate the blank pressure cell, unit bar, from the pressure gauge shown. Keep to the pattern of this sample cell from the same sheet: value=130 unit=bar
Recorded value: value=2.2 unit=bar
